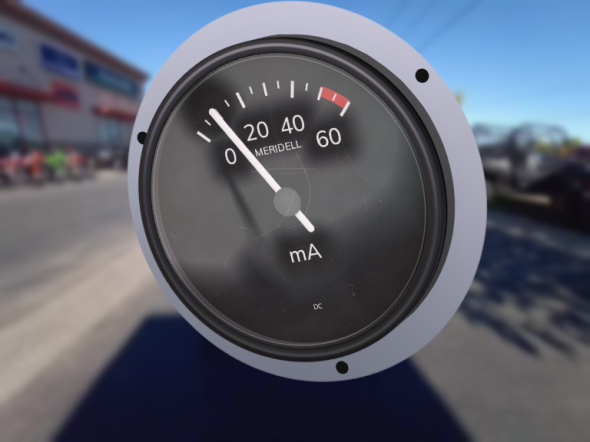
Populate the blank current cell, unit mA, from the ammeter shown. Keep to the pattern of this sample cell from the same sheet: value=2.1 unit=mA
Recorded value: value=10 unit=mA
